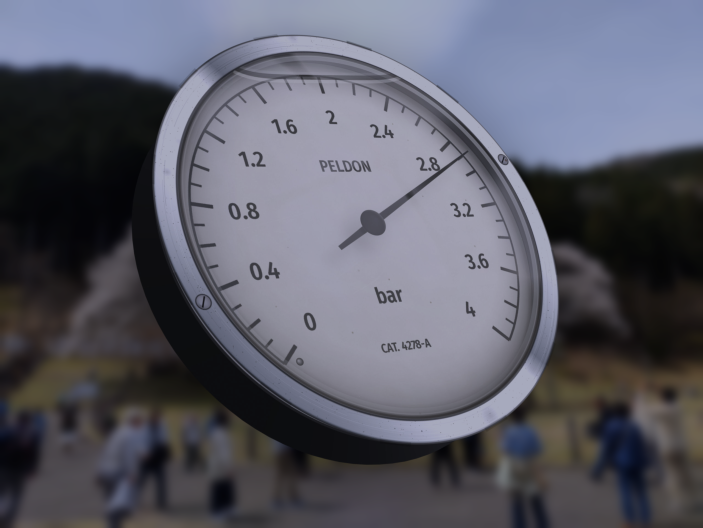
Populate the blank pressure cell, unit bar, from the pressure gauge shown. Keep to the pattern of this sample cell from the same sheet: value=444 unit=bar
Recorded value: value=2.9 unit=bar
